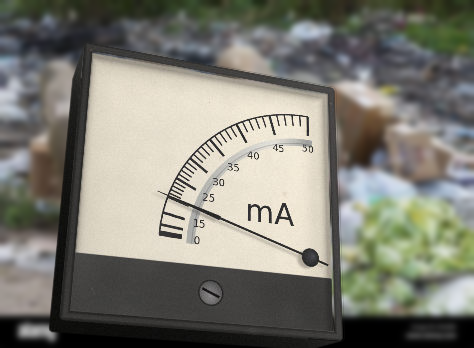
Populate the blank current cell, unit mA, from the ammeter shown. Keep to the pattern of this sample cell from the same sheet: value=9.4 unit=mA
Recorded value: value=20 unit=mA
